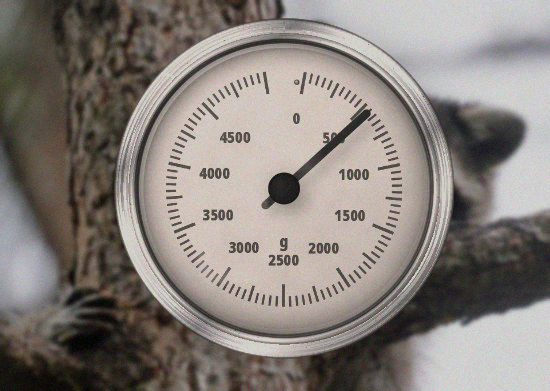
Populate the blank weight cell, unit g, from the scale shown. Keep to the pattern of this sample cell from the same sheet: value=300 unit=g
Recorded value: value=550 unit=g
